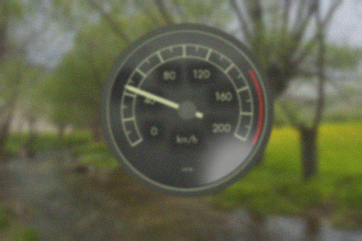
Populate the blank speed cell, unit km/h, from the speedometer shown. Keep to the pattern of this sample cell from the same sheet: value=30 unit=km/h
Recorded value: value=45 unit=km/h
